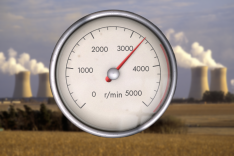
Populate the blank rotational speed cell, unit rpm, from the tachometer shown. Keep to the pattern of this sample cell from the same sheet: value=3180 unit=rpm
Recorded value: value=3300 unit=rpm
